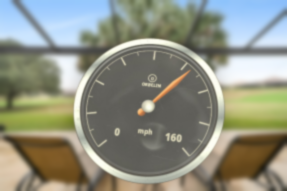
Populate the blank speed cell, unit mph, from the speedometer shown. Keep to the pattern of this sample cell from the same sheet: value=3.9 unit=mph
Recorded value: value=105 unit=mph
